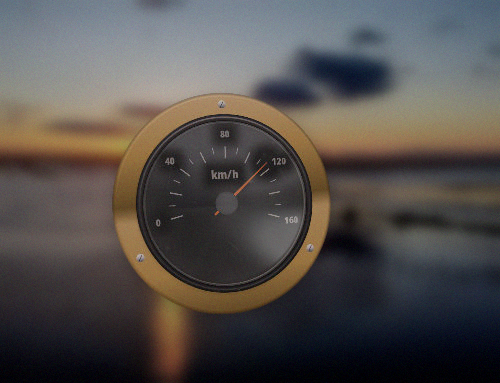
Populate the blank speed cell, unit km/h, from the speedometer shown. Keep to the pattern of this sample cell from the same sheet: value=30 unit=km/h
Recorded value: value=115 unit=km/h
